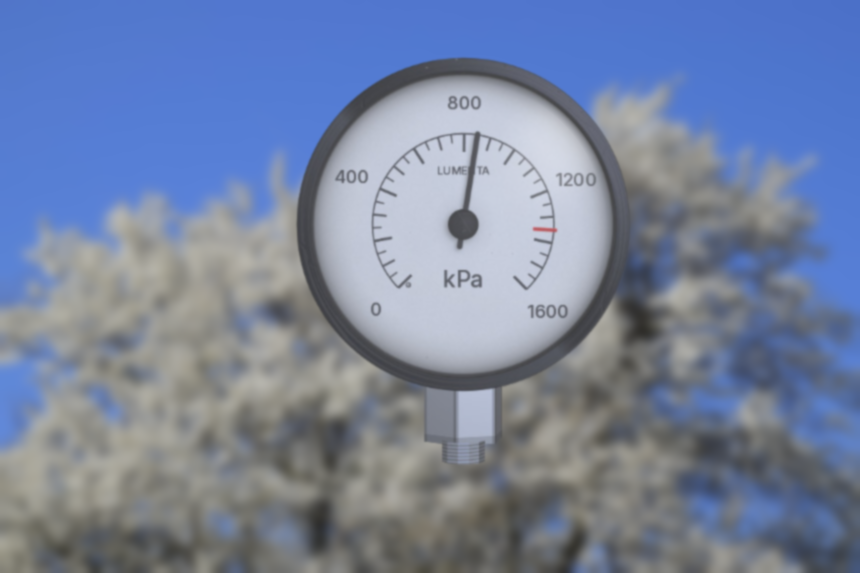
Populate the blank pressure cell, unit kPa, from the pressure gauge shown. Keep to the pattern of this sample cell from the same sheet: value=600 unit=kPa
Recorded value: value=850 unit=kPa
